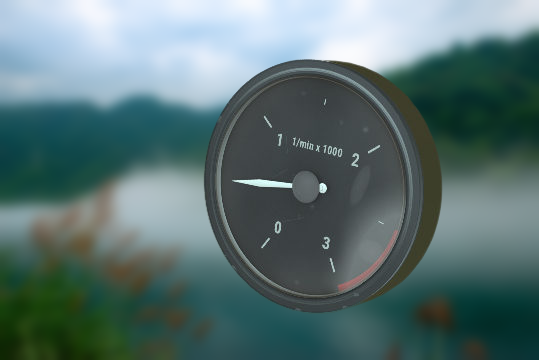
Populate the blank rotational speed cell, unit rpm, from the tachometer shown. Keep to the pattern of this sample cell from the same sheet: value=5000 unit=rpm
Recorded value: value=500 unit=rpm
